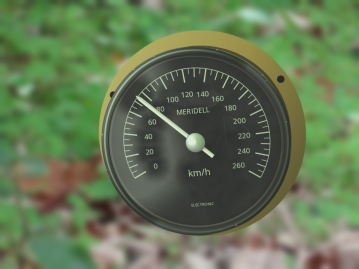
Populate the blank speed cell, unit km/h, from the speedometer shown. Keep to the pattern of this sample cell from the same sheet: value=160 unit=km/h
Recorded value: value=75 unit=km/h
